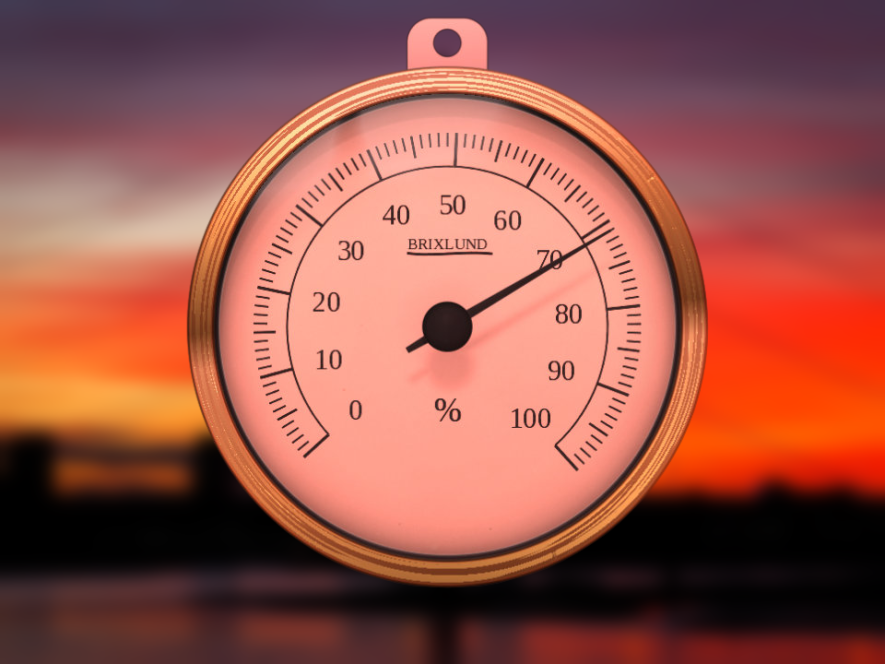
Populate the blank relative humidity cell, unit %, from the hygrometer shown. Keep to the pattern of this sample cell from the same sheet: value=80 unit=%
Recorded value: value=71 unit=%
